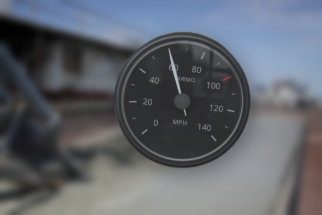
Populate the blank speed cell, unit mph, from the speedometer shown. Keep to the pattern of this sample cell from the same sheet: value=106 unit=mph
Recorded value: value=60 unit=mph
